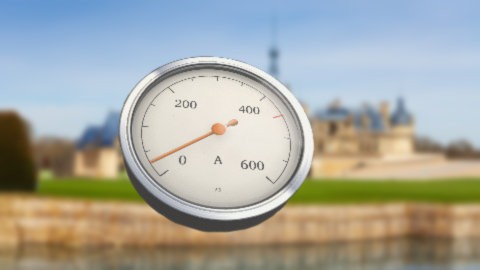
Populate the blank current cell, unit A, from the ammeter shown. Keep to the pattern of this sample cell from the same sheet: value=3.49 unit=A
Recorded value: value=25 unit=A
